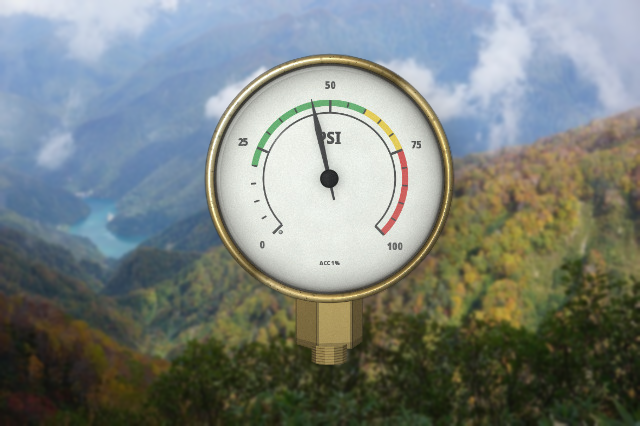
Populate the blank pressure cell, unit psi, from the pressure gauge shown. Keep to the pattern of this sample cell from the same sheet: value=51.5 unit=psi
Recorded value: value=45 unit=psi
